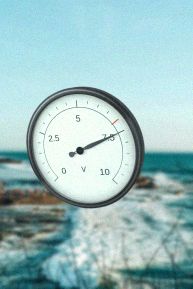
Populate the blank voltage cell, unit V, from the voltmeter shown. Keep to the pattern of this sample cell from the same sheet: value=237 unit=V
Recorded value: value=7.5 unit=V
